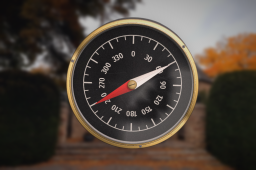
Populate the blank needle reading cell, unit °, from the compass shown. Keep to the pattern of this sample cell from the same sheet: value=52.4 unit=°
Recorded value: value=240 unit=°
